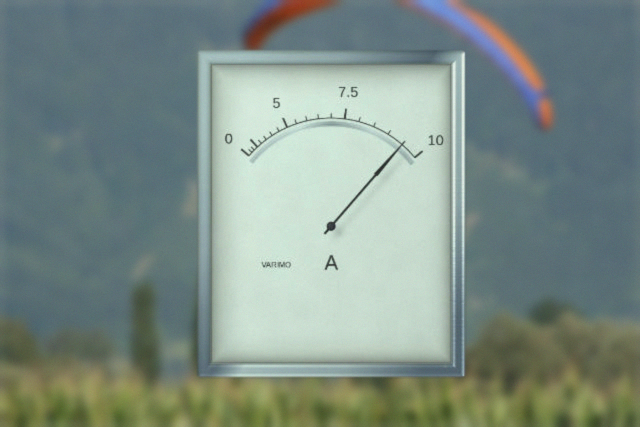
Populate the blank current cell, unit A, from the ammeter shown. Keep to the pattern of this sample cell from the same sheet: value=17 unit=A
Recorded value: value=9.5 unit=A
